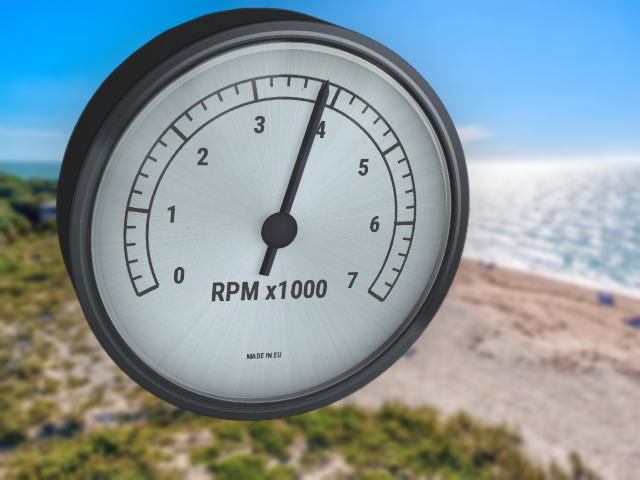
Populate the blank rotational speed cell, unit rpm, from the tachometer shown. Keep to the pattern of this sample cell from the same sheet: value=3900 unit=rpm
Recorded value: value=3800 unit=rpm
